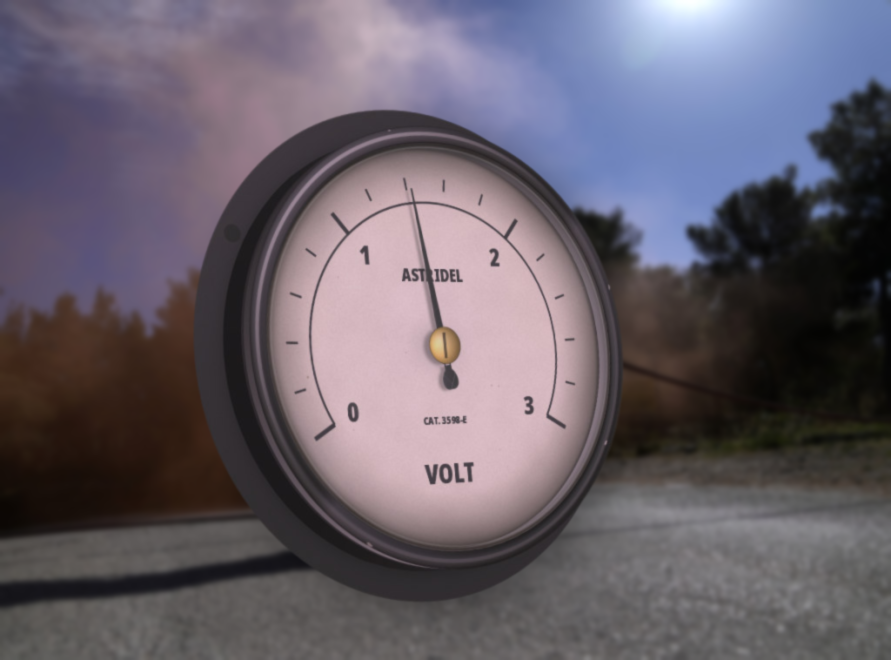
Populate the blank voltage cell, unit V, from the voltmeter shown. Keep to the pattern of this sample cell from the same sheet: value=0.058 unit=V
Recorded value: value=1.4 unit=V
